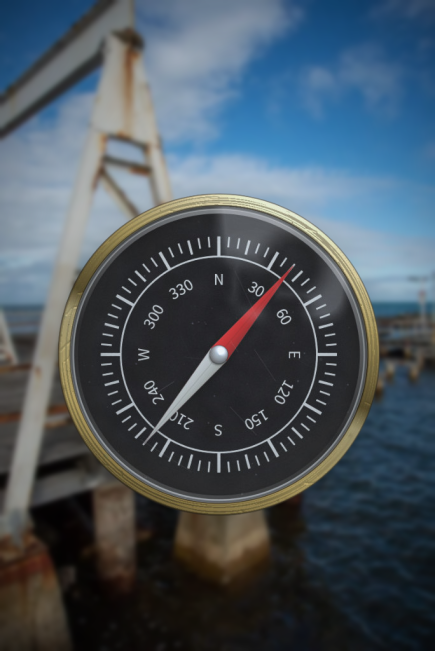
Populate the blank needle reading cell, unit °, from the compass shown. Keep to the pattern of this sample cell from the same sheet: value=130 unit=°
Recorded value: value=40 unit=°
